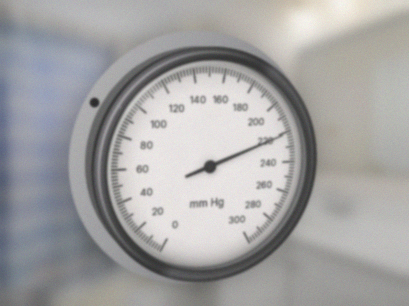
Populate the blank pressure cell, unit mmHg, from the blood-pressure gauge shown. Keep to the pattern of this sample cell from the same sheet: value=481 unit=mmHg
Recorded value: value=220 unit=mmHg
